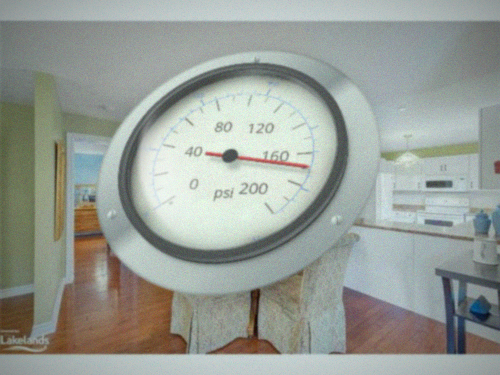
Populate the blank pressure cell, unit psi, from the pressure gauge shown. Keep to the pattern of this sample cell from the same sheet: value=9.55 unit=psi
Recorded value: value=170 unit=psi
